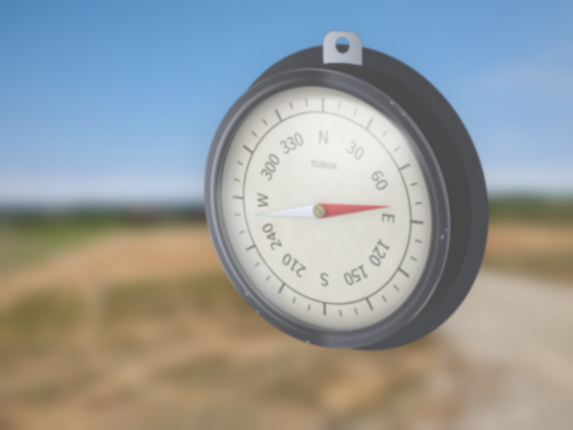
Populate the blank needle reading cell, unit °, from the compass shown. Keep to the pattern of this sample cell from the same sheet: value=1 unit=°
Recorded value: value=80 unit=°
